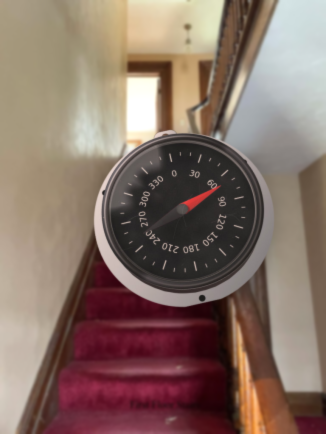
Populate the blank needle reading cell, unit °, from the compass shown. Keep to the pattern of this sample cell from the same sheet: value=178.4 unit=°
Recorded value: value=70 unit=°
